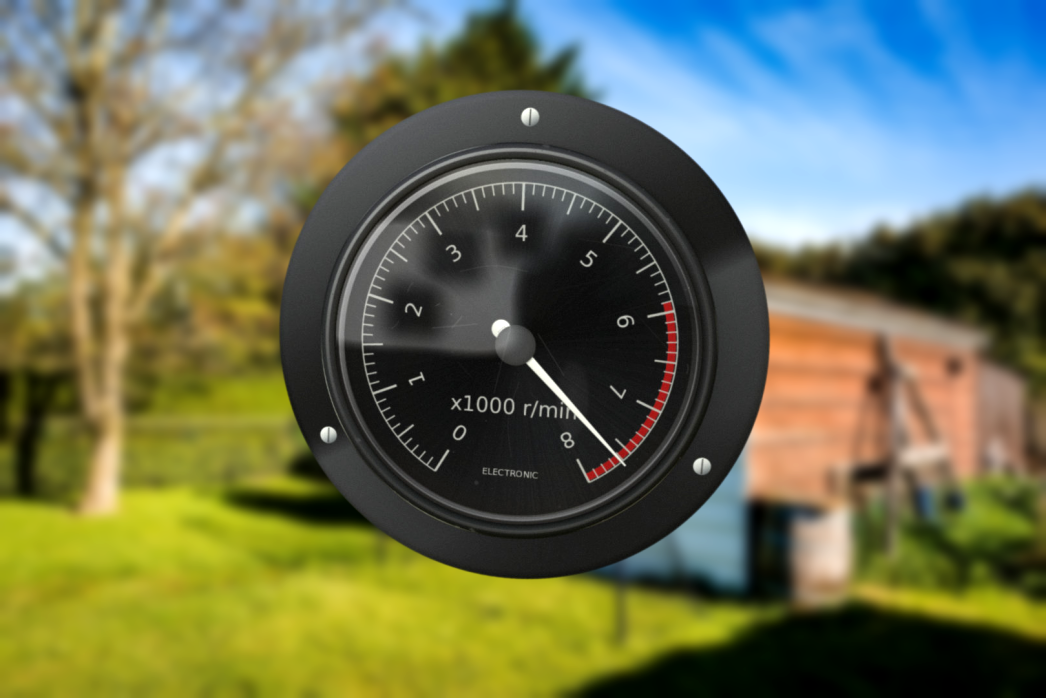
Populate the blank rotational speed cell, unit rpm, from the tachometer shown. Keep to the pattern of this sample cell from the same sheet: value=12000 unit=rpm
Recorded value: value=7600 unit=rpm
